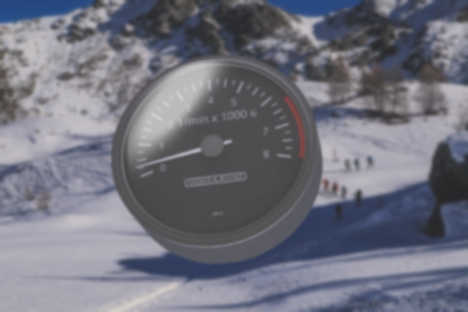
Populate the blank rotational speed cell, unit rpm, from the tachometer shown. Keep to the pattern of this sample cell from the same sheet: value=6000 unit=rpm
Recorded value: value=250 unit=rpm
